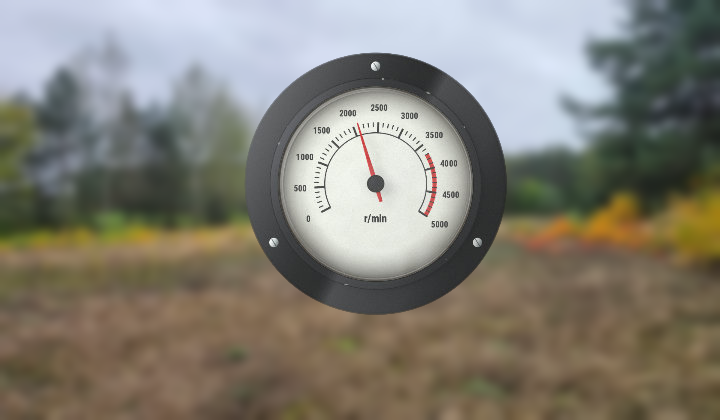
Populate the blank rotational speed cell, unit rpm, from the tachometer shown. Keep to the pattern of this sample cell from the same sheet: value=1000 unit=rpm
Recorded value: value=2100 unit=rpm
